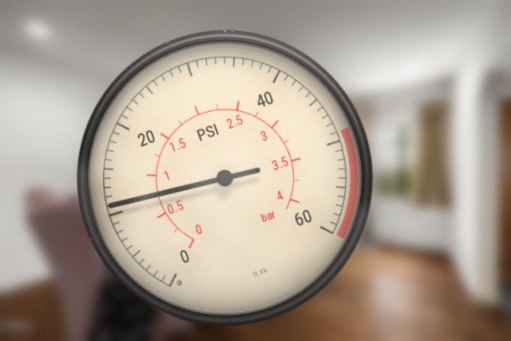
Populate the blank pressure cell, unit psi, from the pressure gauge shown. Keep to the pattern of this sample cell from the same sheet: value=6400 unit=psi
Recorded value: value=11 unit=psi
